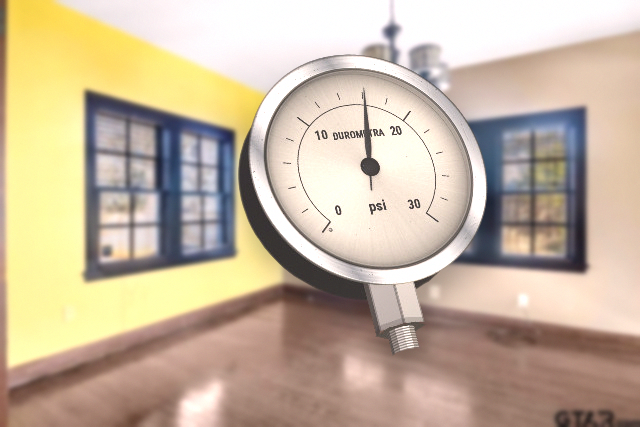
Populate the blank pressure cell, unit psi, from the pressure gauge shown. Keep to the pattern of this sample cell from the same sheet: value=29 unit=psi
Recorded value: value=16 unit=psi
